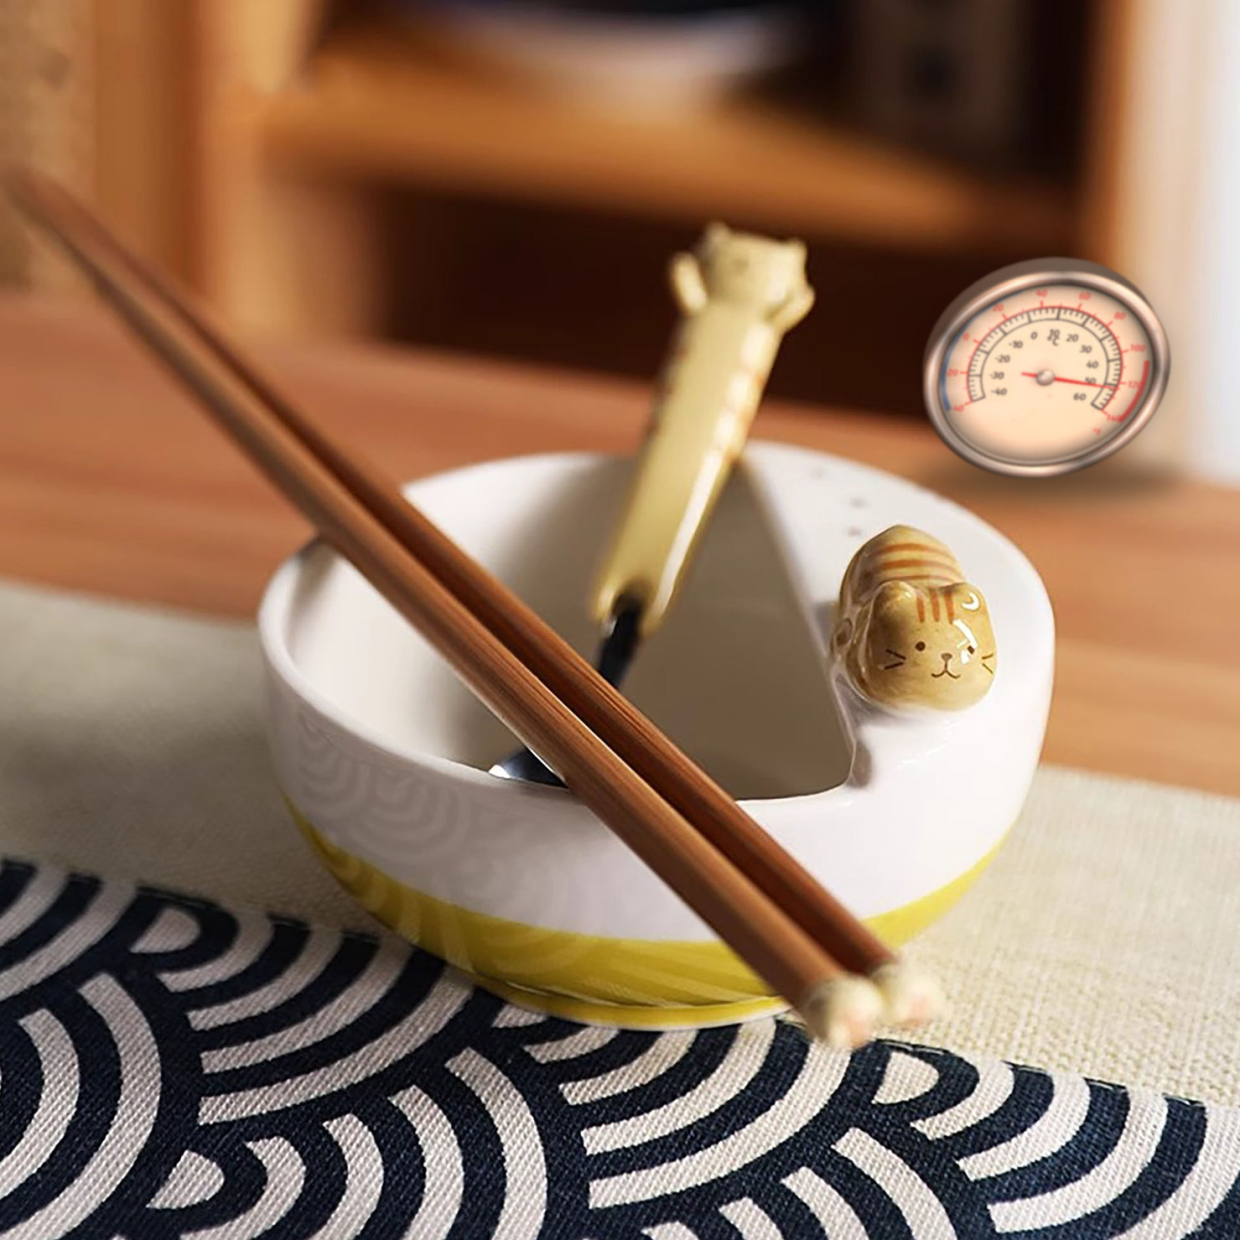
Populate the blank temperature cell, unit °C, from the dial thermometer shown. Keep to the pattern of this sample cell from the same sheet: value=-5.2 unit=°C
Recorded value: value=50 unit=°C
